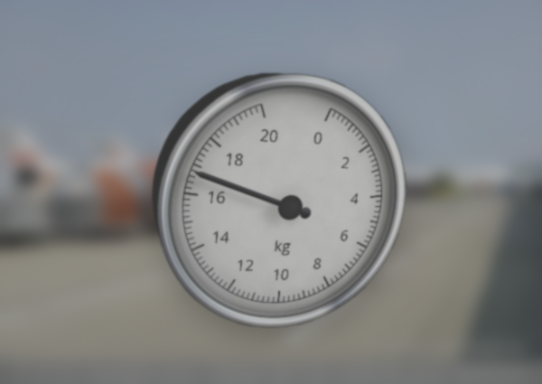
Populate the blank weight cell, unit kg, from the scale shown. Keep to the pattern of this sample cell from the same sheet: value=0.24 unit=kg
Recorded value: value=16.8 unit=kg
